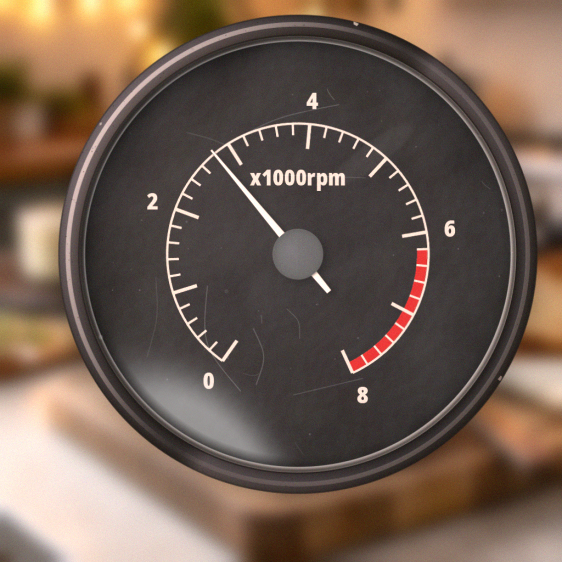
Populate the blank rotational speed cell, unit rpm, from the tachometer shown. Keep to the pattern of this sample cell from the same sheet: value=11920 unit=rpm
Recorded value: value=2800 unit=rpm
